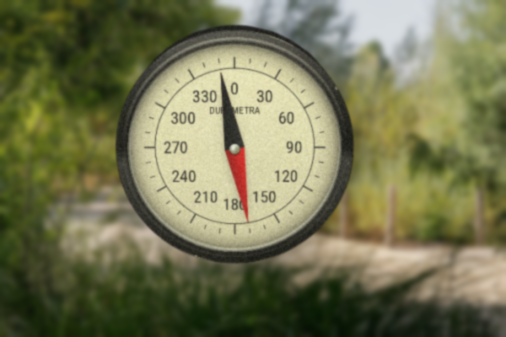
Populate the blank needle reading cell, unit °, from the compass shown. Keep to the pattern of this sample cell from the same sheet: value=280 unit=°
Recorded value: value=170 unit=°
